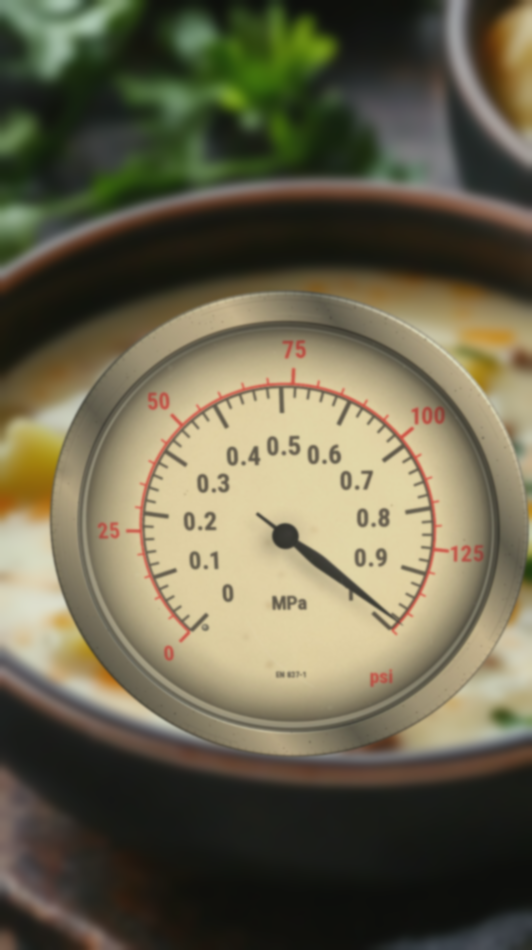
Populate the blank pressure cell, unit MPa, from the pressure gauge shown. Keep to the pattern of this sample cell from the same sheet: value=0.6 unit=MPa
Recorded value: value=0.98 unit=MPa
